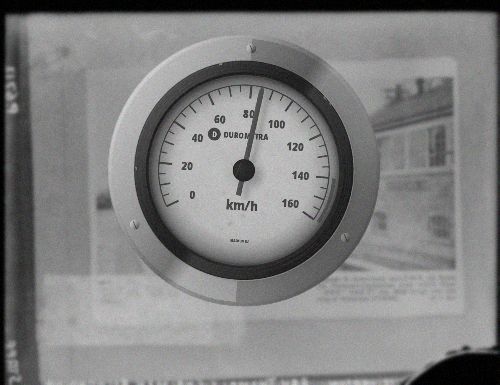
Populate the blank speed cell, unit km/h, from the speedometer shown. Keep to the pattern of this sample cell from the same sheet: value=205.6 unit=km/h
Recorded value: value=85 unit=km/h
